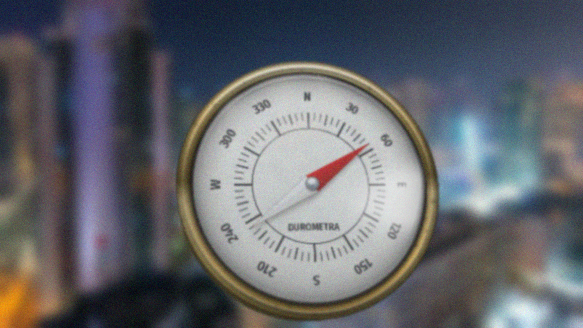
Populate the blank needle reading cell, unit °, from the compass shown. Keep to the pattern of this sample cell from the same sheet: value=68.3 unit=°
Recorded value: value=55 unit=°
